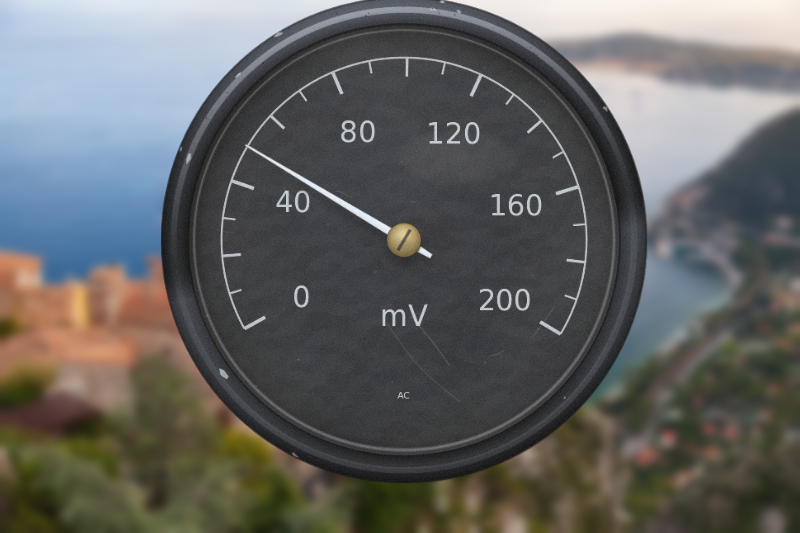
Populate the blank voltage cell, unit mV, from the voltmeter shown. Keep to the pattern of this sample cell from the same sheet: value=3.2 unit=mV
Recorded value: value=50 unit=mV
